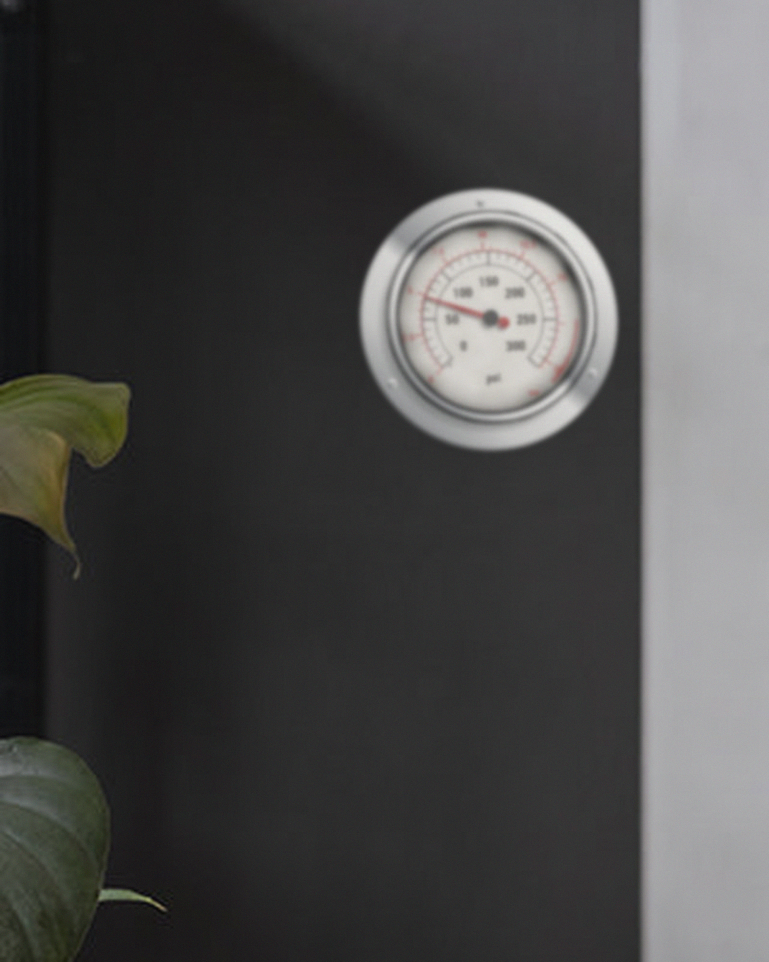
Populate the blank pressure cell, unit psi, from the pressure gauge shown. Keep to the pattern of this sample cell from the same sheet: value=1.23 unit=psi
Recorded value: value=70 unit=psi
